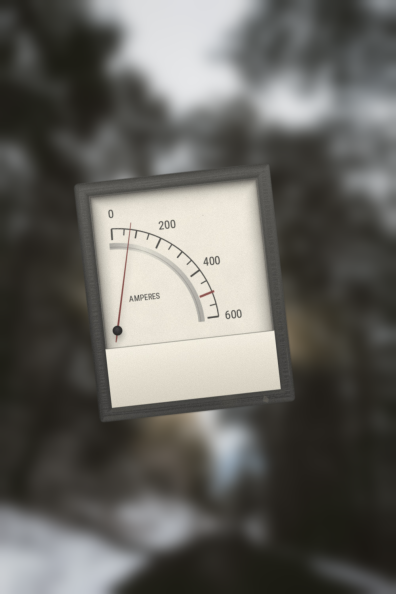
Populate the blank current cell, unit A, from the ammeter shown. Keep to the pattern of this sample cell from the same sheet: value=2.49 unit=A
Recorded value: value=75 unit=A
